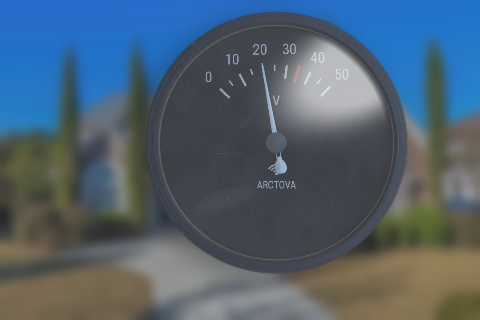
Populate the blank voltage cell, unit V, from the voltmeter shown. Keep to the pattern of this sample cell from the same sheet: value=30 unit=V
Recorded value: value=20 unit=V
